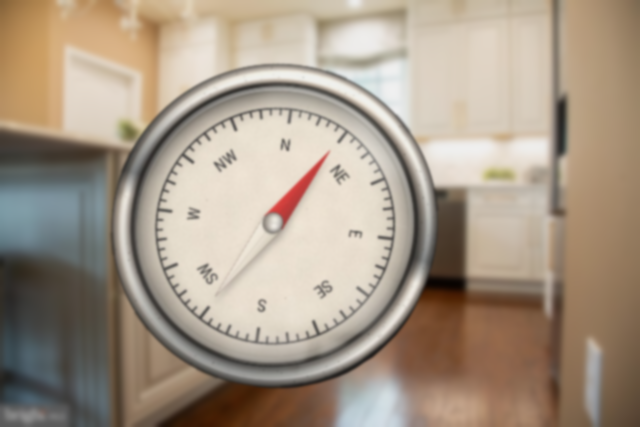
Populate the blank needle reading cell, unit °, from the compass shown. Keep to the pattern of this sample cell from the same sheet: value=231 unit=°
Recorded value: value=30 unit=°
